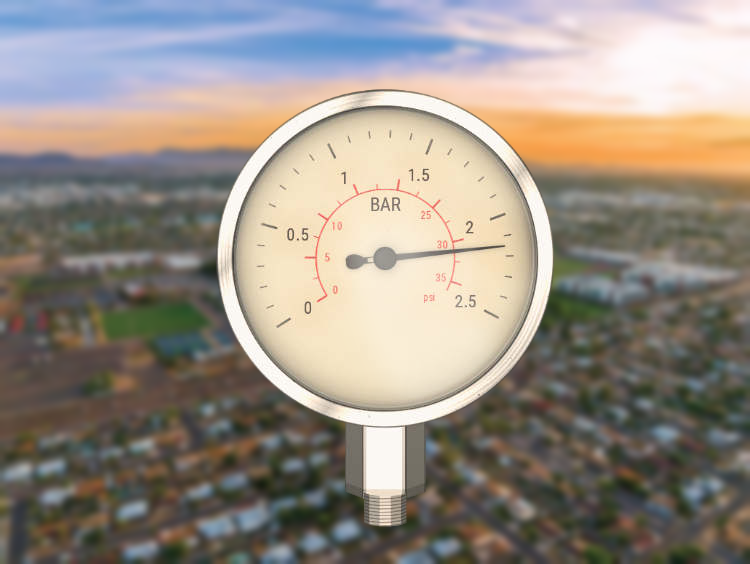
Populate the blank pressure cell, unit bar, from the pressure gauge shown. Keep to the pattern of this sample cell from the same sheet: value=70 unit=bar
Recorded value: value=2.15 unit=bar
